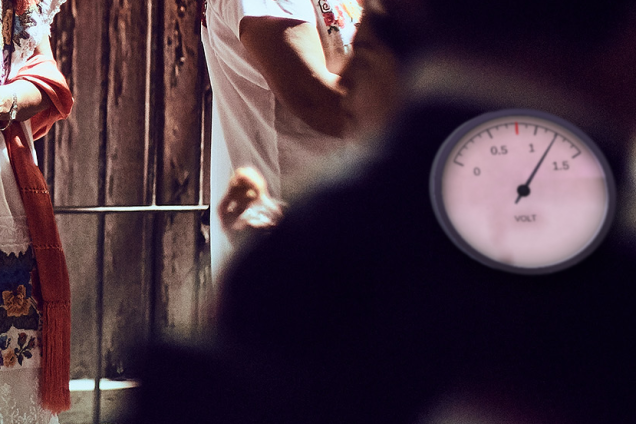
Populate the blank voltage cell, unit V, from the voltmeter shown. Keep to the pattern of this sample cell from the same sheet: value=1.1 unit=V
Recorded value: value=1.2 unit=V
